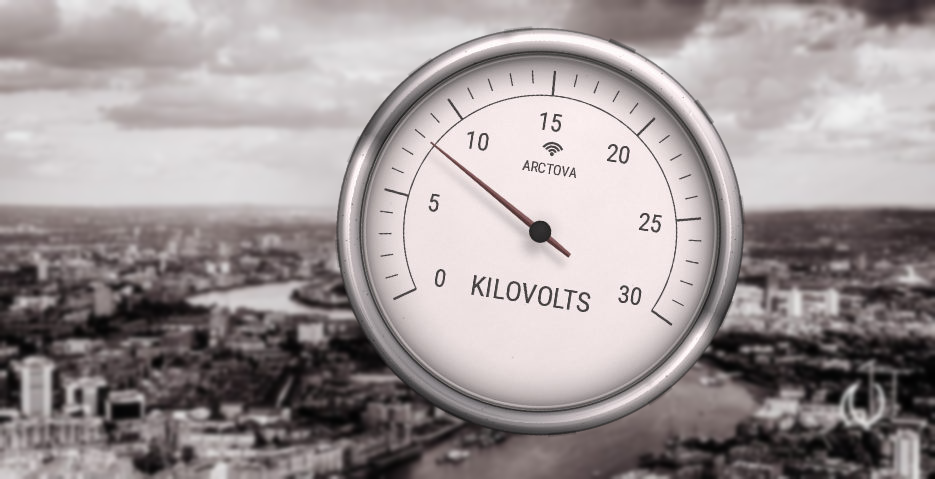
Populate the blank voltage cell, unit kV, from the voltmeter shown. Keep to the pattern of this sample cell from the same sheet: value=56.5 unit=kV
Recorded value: value=8 unit=kV
